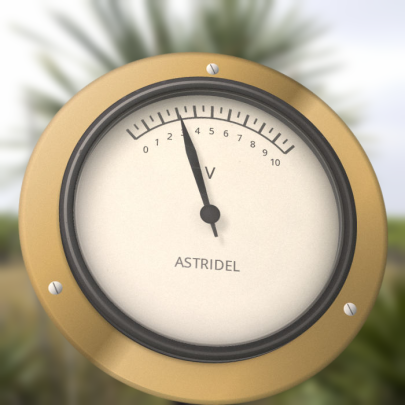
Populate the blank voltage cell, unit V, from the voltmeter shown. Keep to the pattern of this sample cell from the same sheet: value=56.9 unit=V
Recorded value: value=3 unit=V
